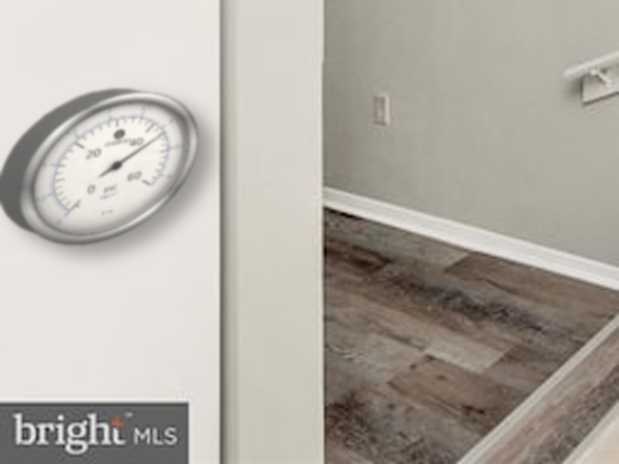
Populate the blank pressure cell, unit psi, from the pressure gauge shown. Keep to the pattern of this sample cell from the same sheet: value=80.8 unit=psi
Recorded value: value=44 unit=psi
